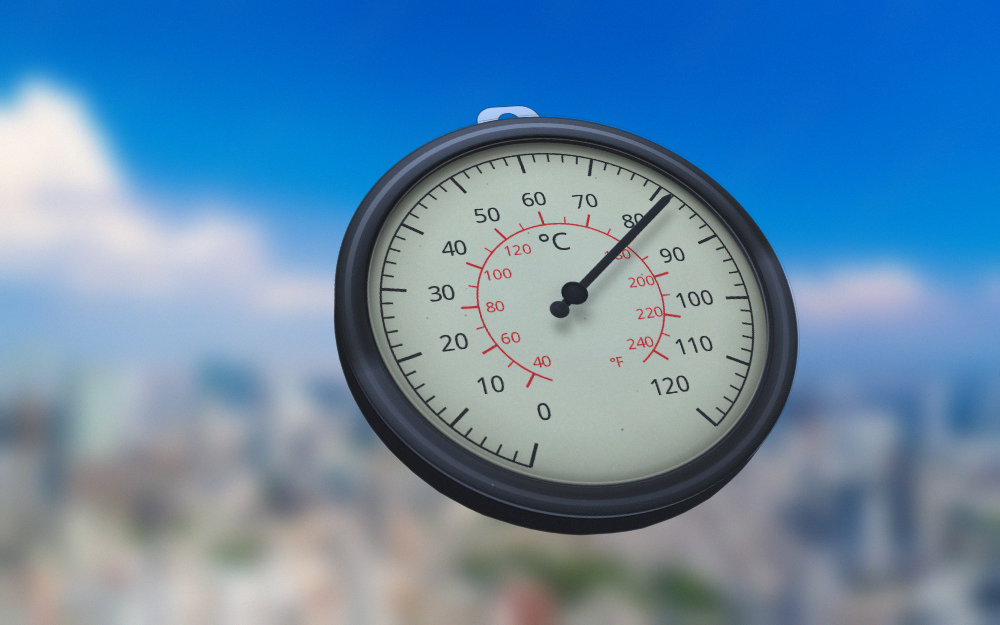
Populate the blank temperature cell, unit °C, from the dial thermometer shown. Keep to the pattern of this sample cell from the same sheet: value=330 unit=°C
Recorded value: value=82 unit=°C
